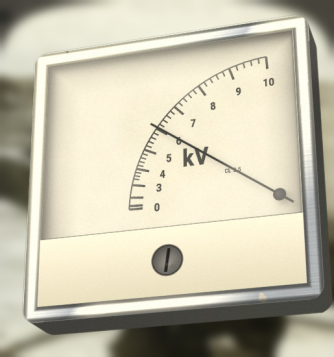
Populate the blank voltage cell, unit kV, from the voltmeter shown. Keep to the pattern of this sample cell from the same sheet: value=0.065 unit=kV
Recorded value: value=6 unit=kV
